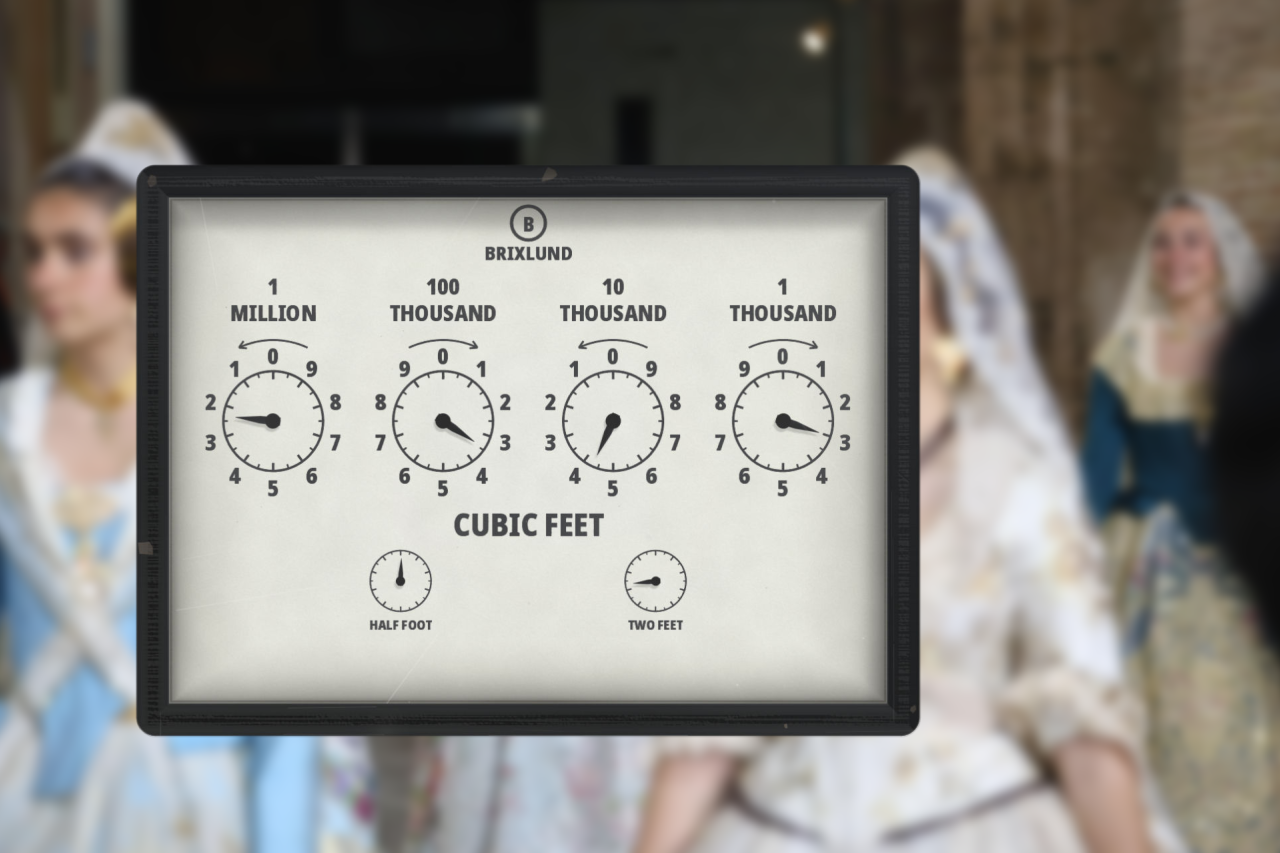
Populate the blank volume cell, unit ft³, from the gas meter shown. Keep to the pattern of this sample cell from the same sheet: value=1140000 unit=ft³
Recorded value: value=234300 unit=ft³
